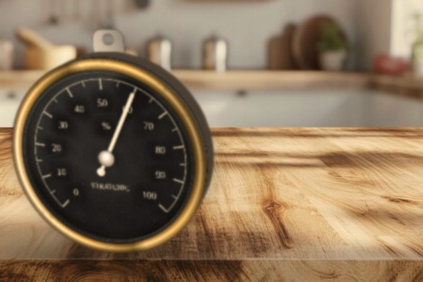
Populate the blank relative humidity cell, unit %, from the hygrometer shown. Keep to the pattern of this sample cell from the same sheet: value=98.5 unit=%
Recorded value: value=60 unit=%
